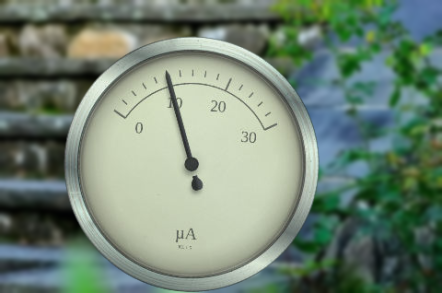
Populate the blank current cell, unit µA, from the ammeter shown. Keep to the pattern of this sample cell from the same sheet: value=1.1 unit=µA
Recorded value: value=10 unit=µA
